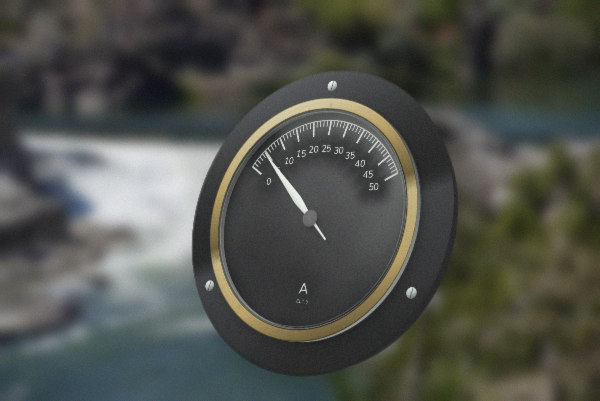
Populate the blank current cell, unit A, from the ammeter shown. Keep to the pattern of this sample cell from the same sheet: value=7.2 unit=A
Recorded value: value=5 unit=A
